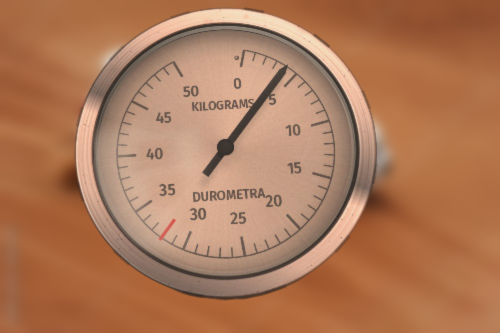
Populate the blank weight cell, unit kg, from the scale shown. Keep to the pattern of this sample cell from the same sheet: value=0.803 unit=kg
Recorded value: value=4 unit=kg
